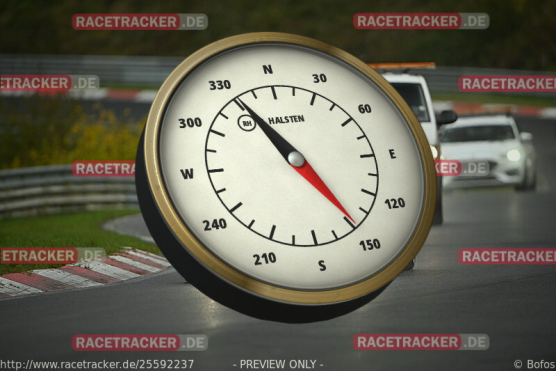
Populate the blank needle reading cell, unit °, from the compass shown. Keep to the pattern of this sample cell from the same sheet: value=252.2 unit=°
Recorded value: value=150 unit=°
